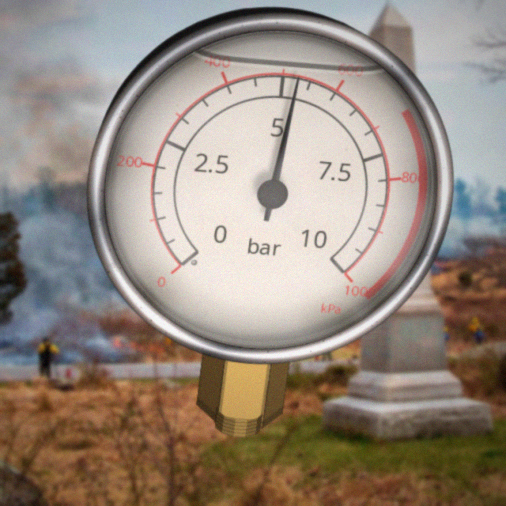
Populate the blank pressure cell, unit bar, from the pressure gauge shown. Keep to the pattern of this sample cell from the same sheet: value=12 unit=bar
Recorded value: value=5.25 unit=bar
